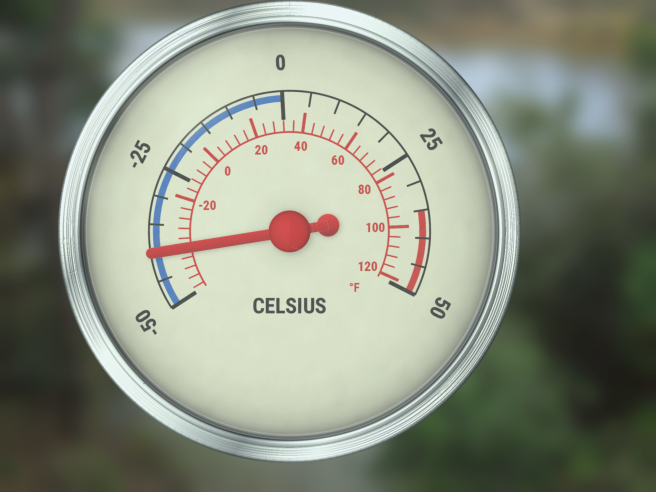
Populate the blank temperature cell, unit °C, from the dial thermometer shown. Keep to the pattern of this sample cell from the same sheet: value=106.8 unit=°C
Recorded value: value=-40 unit=°C
